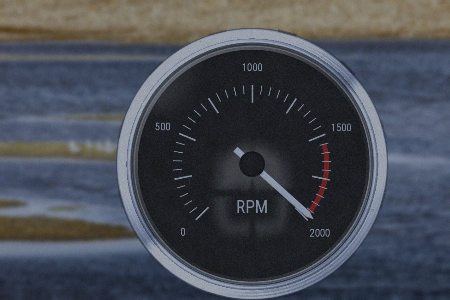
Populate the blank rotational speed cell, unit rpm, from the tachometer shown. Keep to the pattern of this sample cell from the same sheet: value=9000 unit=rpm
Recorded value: value=1975 unit=rpm
